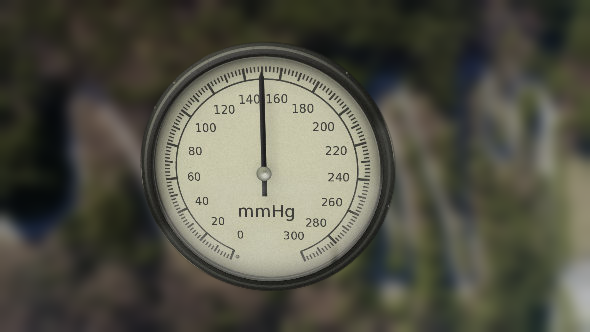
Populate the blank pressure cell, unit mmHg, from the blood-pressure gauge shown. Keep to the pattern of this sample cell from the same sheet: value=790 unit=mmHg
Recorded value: value=150 unit=mmHg
